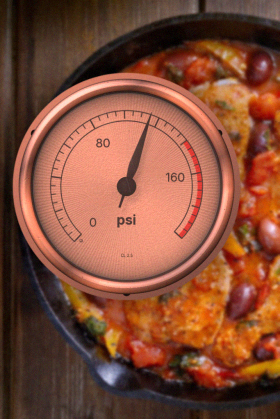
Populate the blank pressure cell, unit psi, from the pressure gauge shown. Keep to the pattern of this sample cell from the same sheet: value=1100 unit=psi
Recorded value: value=115 unit=psi
